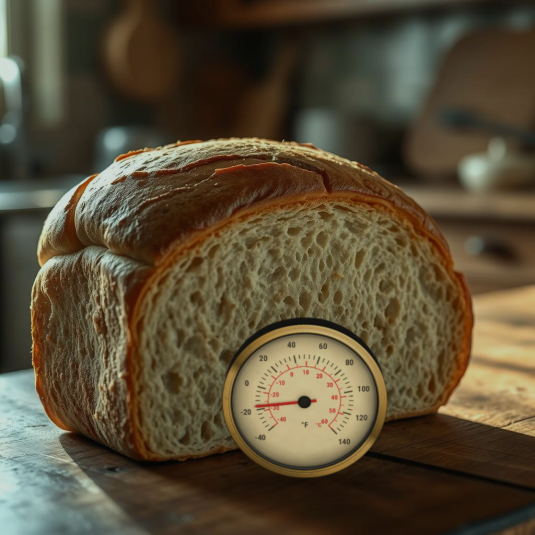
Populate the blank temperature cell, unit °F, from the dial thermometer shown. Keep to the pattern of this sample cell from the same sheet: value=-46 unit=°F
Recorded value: value=-16 unit=°F
